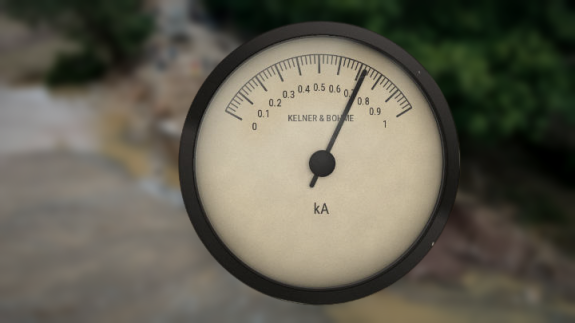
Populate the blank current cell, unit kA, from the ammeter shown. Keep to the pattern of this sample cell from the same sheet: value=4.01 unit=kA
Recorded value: value=0.72 unit=kA
